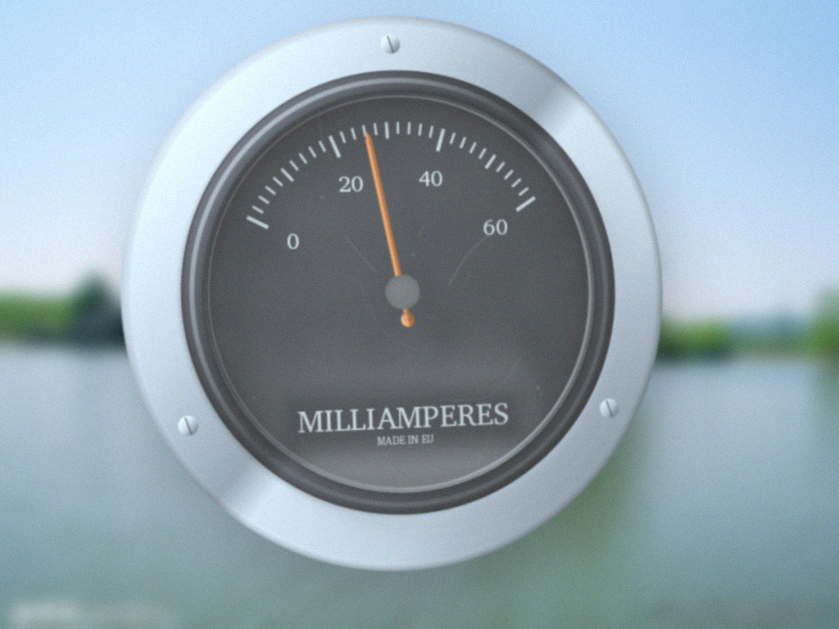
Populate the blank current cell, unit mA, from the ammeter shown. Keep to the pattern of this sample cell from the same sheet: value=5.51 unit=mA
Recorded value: value=26 unit=mA
